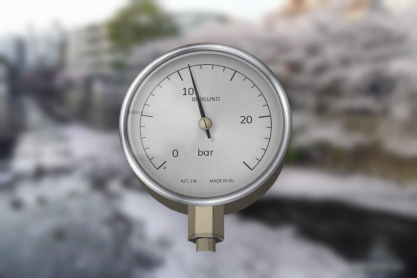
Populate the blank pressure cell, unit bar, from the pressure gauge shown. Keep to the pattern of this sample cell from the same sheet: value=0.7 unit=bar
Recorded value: value=11 unit=bar
